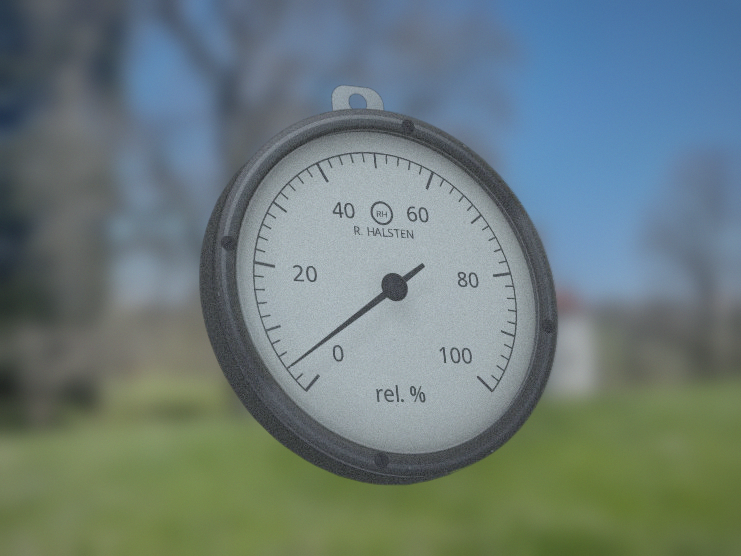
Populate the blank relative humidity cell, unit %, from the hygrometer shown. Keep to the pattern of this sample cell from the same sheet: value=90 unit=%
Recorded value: value=4 unit=%
